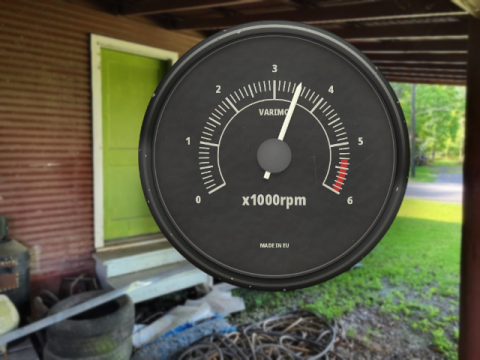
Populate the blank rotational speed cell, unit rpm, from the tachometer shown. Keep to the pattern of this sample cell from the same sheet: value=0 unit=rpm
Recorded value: value=3500 unit=rpm
